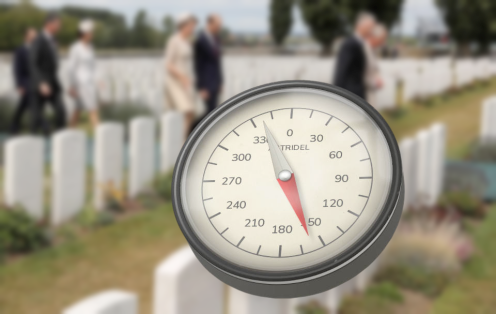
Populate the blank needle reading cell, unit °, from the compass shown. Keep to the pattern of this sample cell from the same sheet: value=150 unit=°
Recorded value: value=157.5 unit=°
